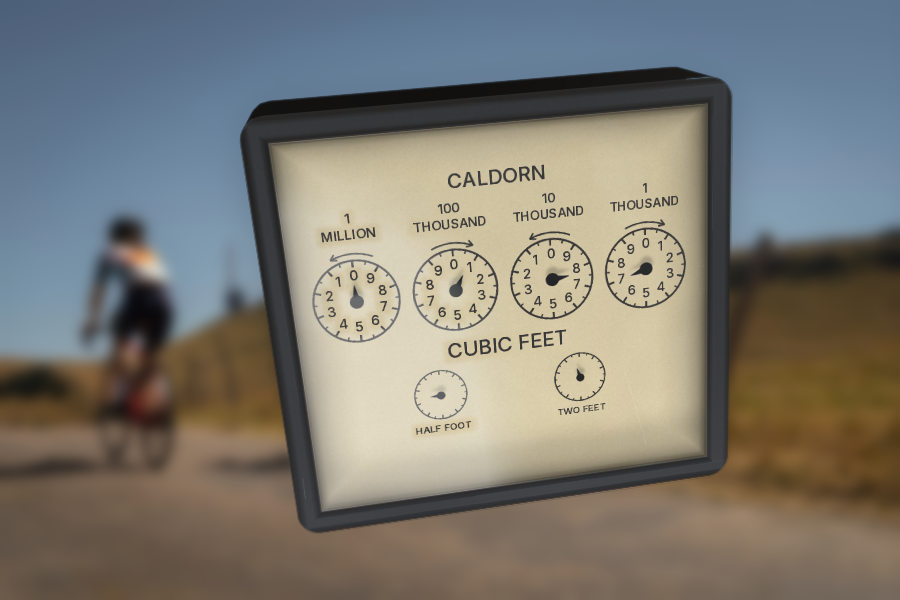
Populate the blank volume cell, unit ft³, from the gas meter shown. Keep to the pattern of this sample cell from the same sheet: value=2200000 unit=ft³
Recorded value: value=7700 unit=ft³
